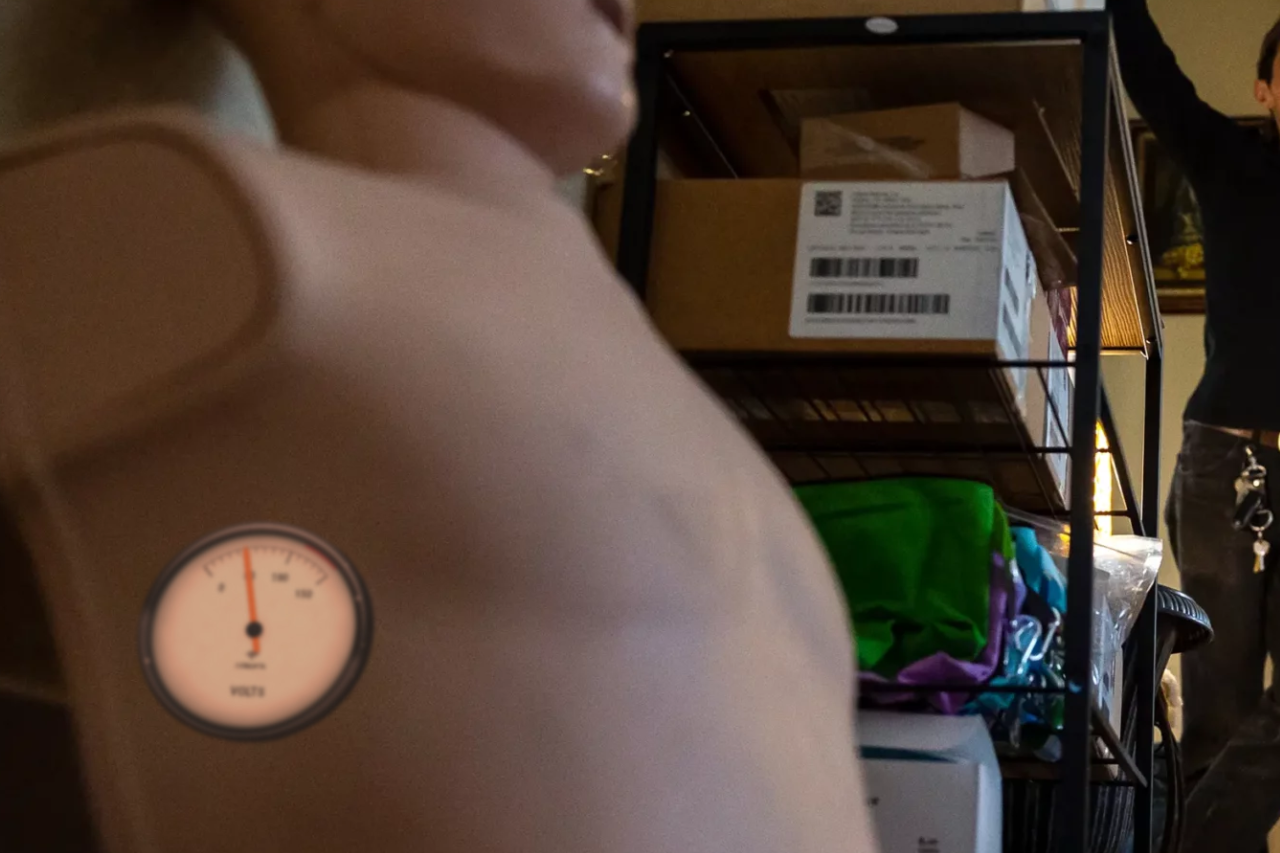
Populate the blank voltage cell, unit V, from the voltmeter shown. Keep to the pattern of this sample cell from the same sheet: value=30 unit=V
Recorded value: value=50 unit=V
